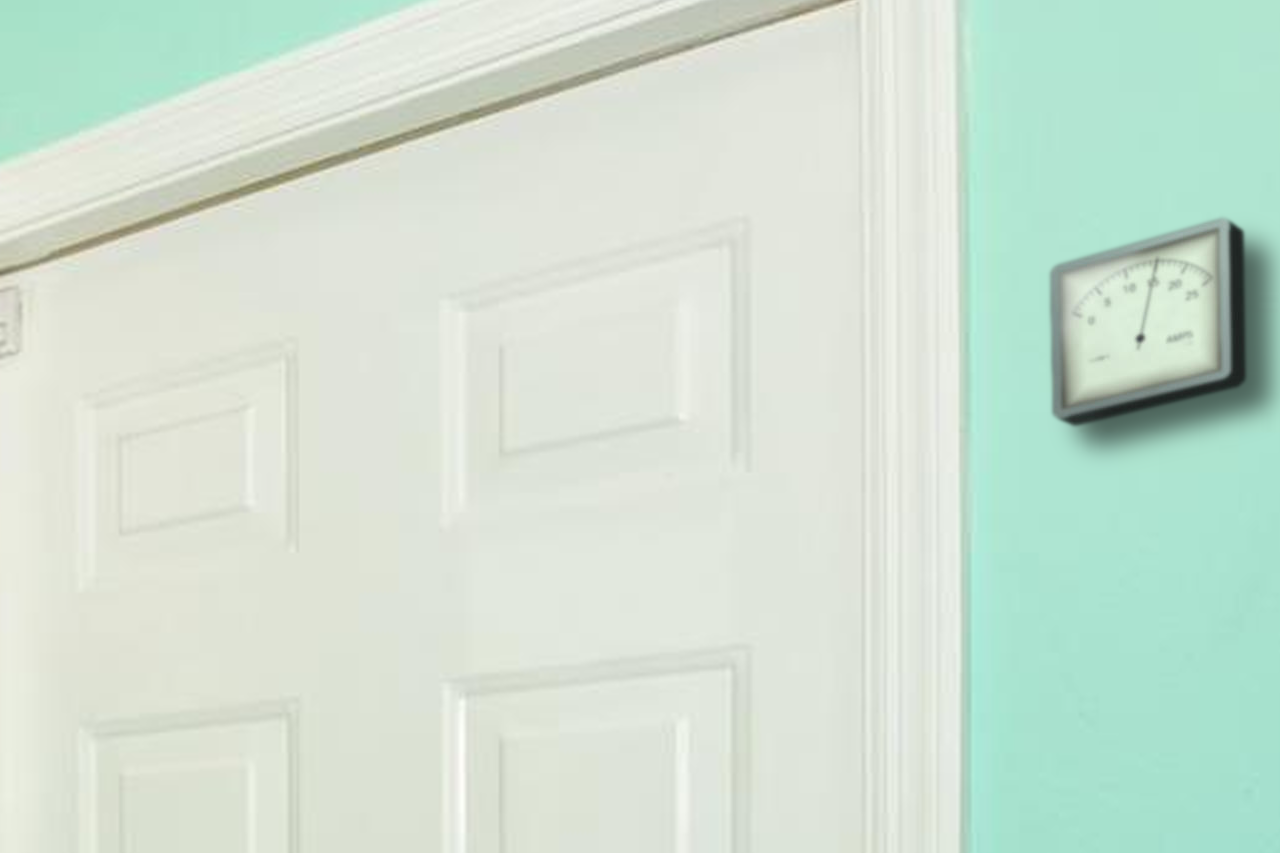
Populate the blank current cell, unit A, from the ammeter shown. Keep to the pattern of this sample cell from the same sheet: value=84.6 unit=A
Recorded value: value=15 unit=A
